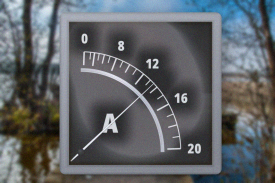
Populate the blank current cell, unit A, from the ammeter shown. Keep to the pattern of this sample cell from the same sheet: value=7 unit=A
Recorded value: value=13.5 unit=A
